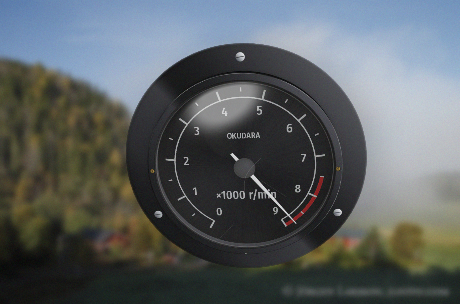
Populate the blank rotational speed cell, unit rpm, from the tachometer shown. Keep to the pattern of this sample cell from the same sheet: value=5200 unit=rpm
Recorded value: value=8750 unit=rpm
